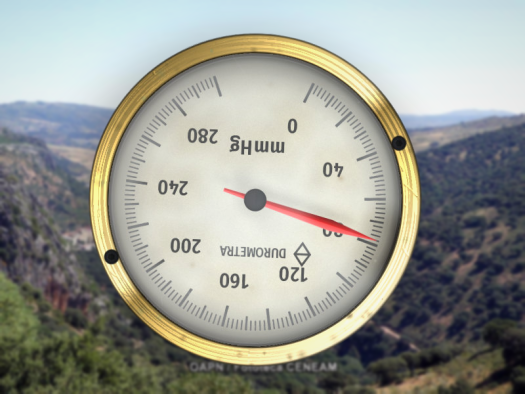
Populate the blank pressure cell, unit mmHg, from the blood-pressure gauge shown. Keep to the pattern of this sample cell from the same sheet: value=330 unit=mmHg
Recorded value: value=78 unit=mmHg
